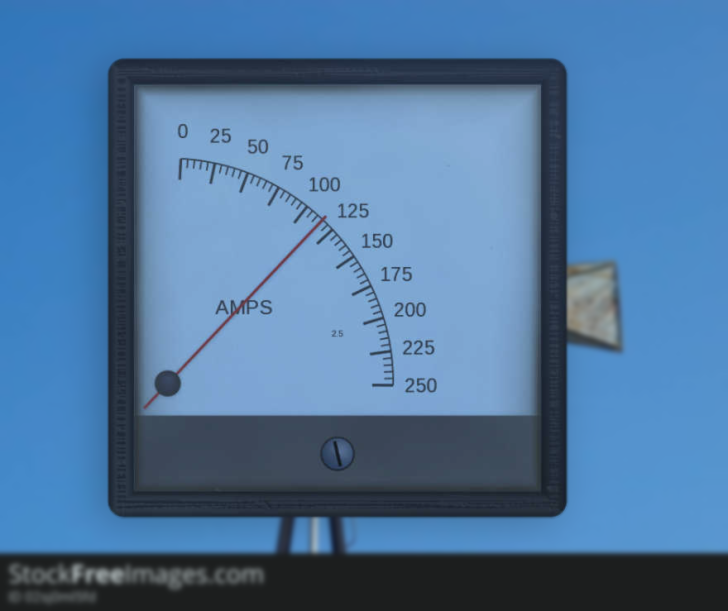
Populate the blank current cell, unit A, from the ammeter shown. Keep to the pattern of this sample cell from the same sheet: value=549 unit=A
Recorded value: value=115 unit=A
